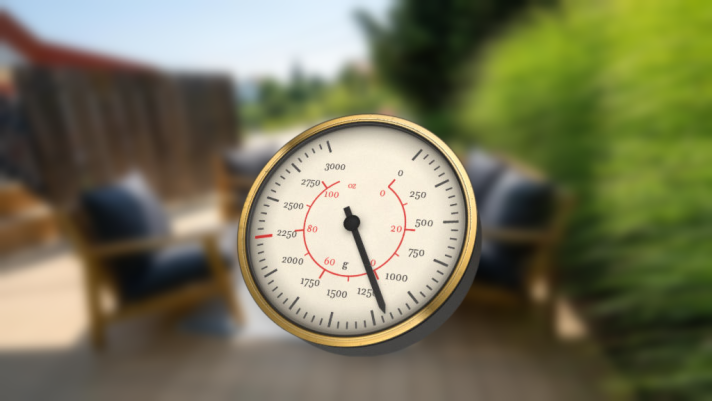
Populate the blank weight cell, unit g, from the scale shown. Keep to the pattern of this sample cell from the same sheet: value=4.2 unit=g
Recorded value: value=1175 unit=g
